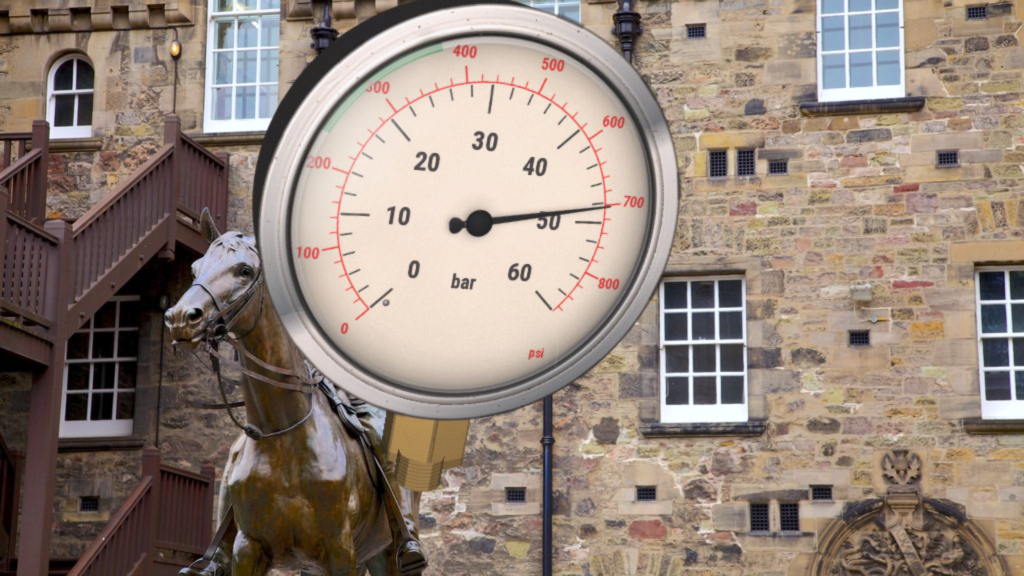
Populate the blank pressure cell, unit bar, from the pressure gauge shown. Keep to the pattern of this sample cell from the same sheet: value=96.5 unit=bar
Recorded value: value=48 unit=bar
